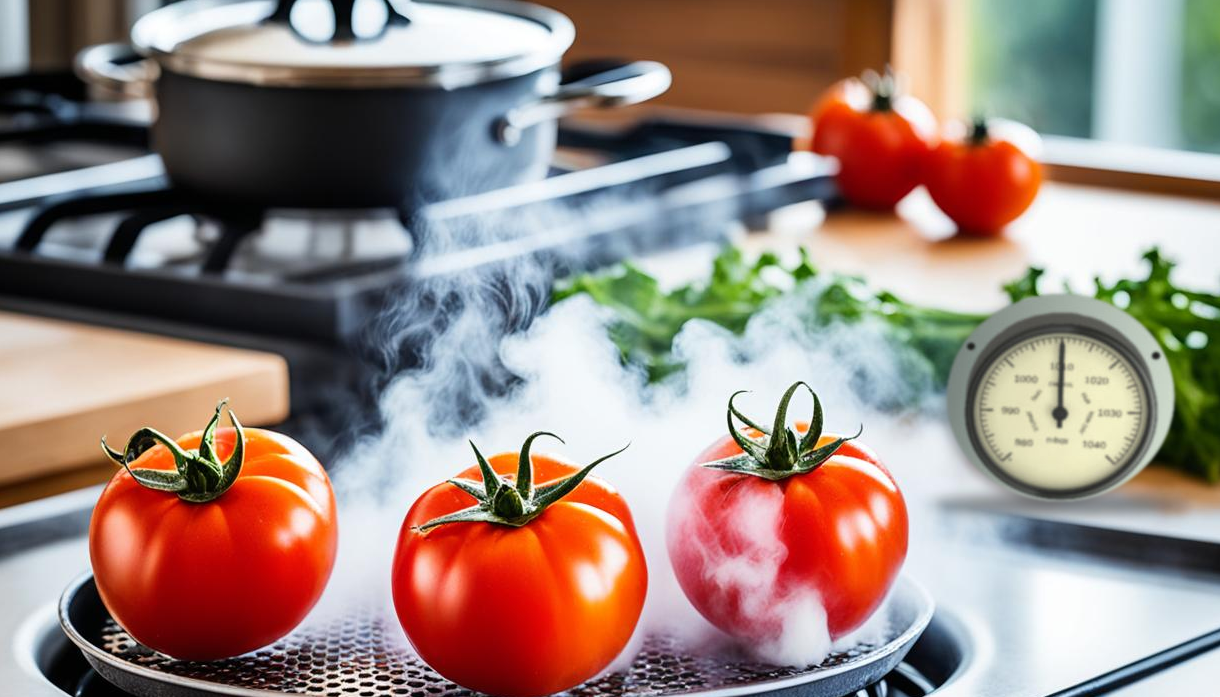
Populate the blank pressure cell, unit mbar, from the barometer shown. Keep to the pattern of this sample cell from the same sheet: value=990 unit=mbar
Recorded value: value=1010 unit=mbar
